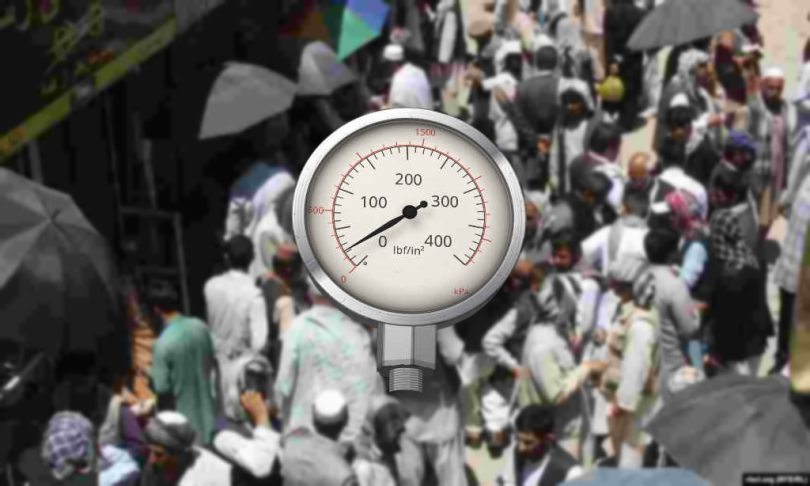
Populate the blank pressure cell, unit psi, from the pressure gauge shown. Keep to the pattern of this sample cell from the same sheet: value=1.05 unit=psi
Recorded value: value=20 unit=psi
